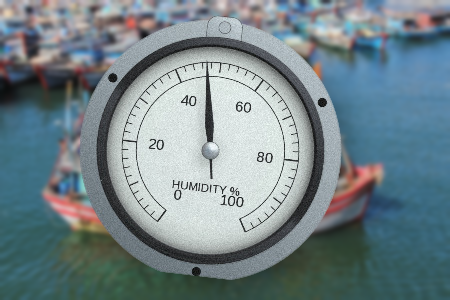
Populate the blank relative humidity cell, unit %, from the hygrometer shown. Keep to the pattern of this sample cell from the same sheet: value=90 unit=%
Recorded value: value=47 unit=%
